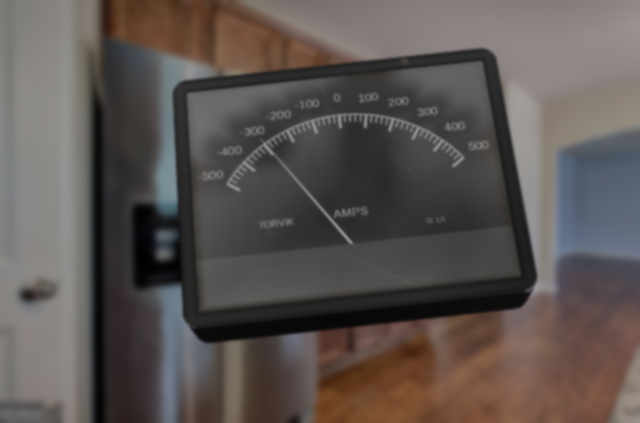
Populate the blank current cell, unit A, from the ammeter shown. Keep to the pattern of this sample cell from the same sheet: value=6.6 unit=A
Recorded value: value=-300 unit=A
